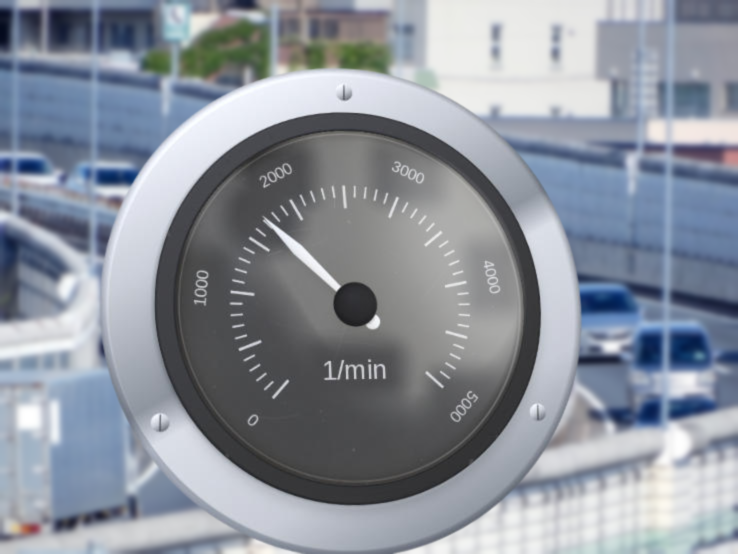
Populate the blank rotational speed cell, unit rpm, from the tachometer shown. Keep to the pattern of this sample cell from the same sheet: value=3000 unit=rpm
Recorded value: value=1700 unit=rpm
